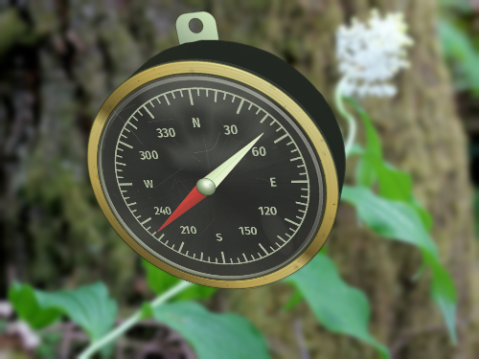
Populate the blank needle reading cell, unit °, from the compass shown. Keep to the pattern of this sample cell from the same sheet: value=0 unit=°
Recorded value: value=230 unit=°
